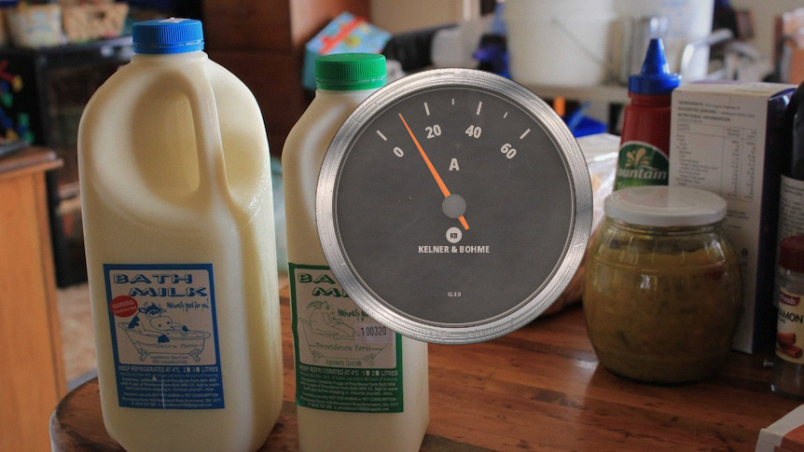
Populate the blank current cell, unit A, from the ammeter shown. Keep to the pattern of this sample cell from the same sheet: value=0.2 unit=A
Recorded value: value=10 unit=A
